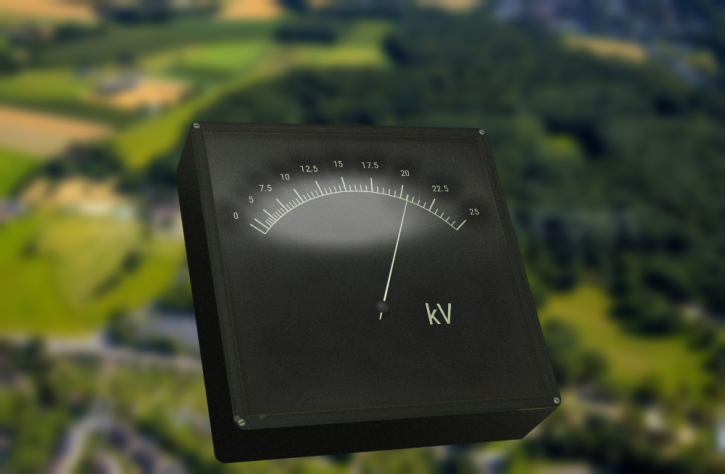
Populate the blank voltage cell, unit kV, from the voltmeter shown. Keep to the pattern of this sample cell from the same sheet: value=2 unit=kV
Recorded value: value=20.5 unit=kV
